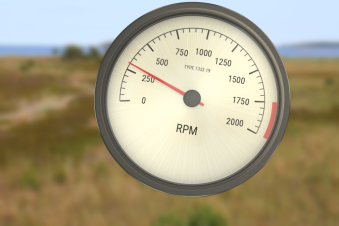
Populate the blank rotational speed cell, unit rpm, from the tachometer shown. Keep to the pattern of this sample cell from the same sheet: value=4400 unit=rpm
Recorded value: value=300 unit=rpm
